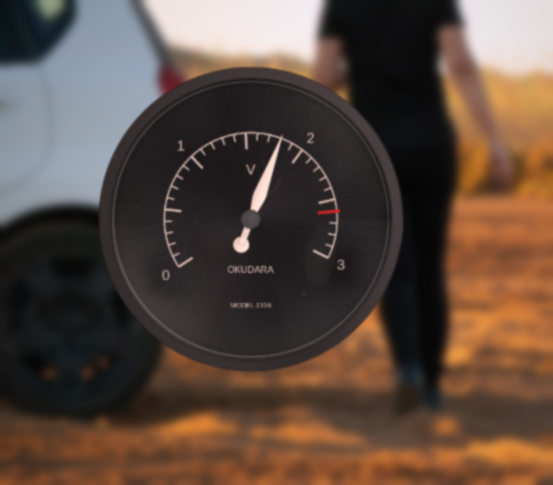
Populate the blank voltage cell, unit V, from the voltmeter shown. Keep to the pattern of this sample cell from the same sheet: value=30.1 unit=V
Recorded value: value=1.8 unit=V
